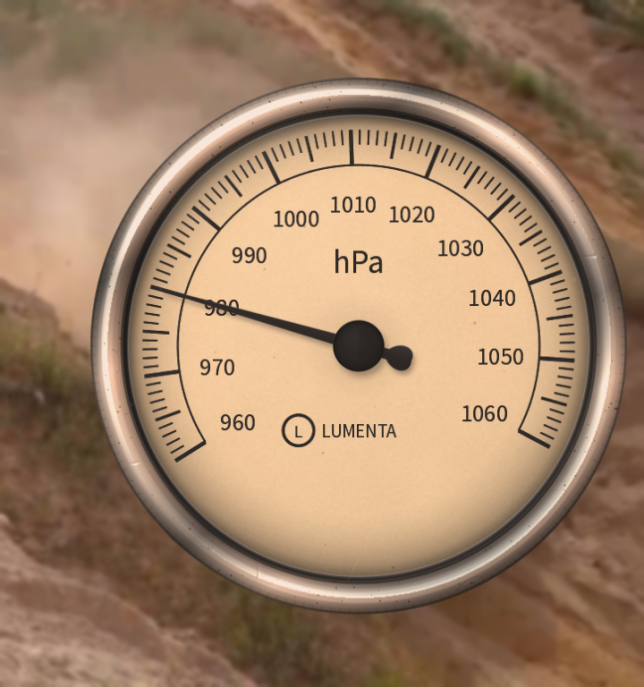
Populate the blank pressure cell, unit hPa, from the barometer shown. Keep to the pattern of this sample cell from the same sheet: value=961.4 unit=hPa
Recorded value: value=980 unit=hPa
